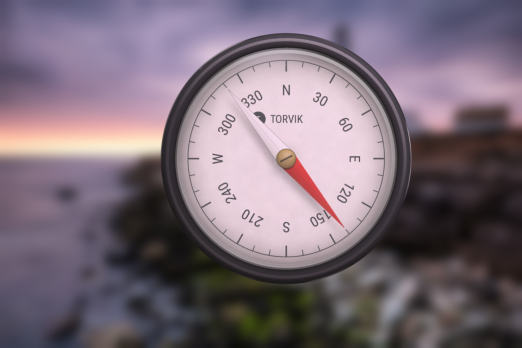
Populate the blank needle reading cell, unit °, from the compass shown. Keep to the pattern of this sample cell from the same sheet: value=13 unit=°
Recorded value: value=140 unit=°
